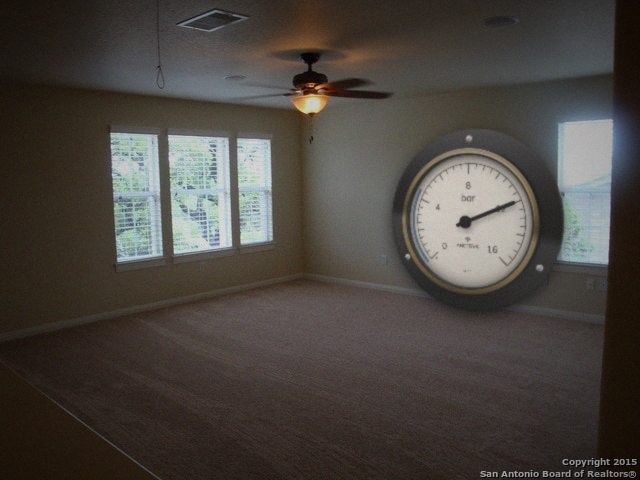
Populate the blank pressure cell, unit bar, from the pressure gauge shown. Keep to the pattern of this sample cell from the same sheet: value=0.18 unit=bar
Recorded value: value=12 unit=bar
